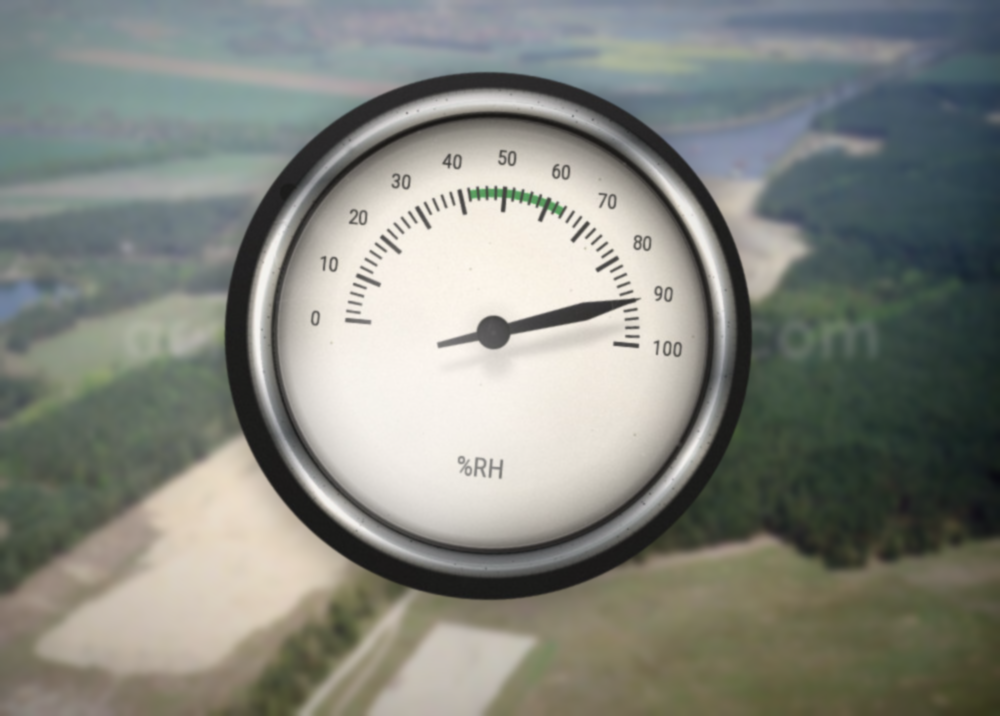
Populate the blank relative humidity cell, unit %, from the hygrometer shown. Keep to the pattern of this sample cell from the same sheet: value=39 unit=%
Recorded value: value=90 unit=%
